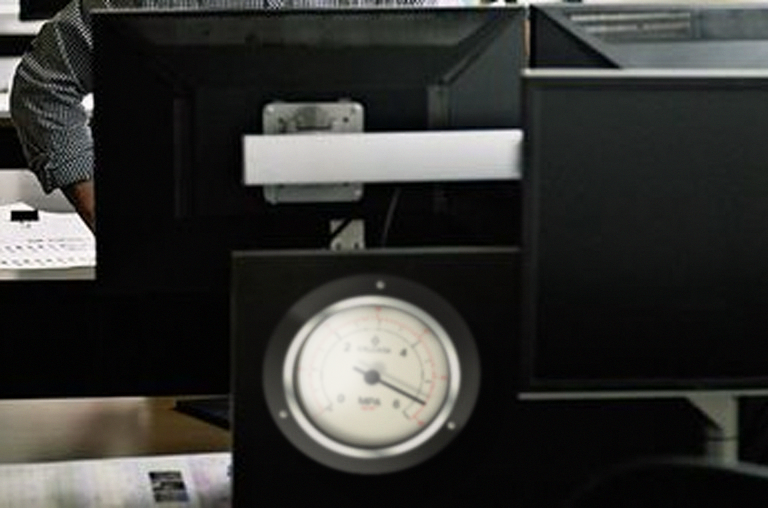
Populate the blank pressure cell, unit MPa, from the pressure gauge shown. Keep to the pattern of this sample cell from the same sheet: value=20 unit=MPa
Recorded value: value=5.5 unit=MPa
